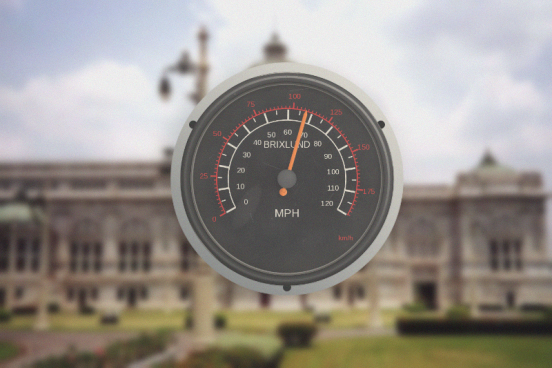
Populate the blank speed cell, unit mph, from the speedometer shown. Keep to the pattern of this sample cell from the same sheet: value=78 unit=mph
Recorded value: value=67.5 unit=mph
